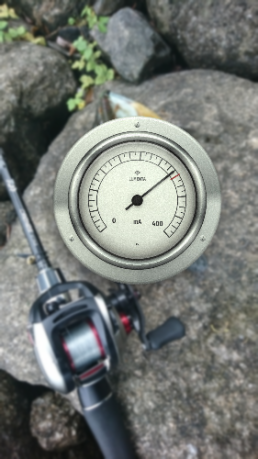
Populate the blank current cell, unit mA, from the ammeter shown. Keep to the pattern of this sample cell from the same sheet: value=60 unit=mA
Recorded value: value=270 unit=mA
